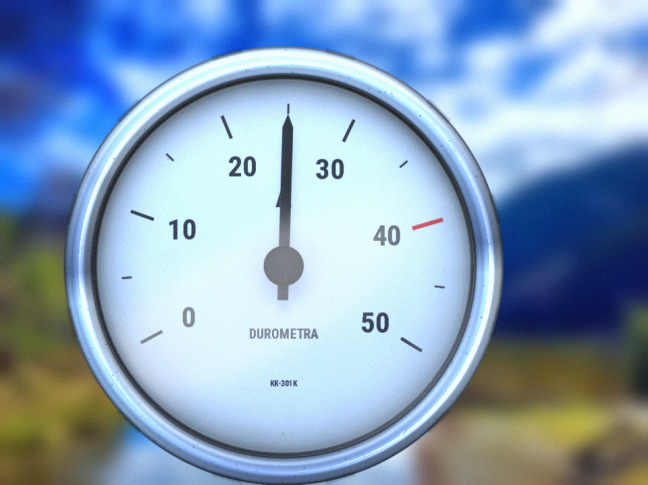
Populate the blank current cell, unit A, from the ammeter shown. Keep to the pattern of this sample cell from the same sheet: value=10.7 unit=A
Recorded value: value=25 unit=A
